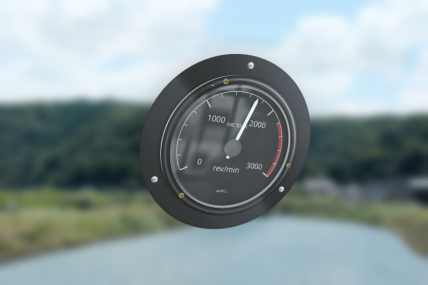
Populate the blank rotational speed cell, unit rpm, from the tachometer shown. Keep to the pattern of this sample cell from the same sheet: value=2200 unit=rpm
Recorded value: value=1700 unit=rpm
